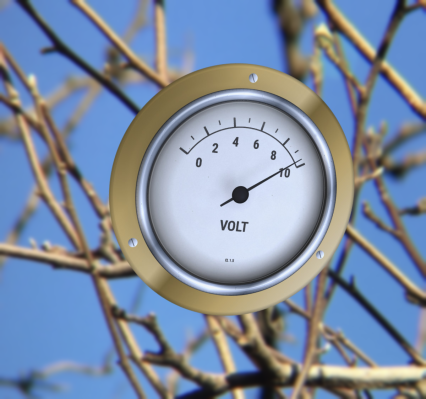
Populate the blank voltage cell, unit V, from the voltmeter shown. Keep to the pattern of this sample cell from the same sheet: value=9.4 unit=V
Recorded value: value=9.5 unit=V
